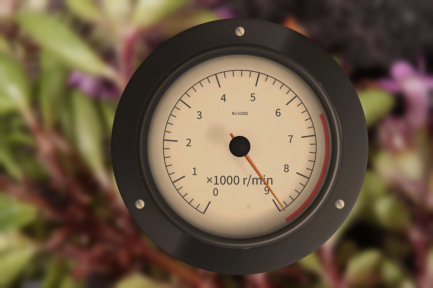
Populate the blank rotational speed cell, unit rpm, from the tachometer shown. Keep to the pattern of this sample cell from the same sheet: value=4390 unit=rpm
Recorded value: value=8900 unit=rpm
